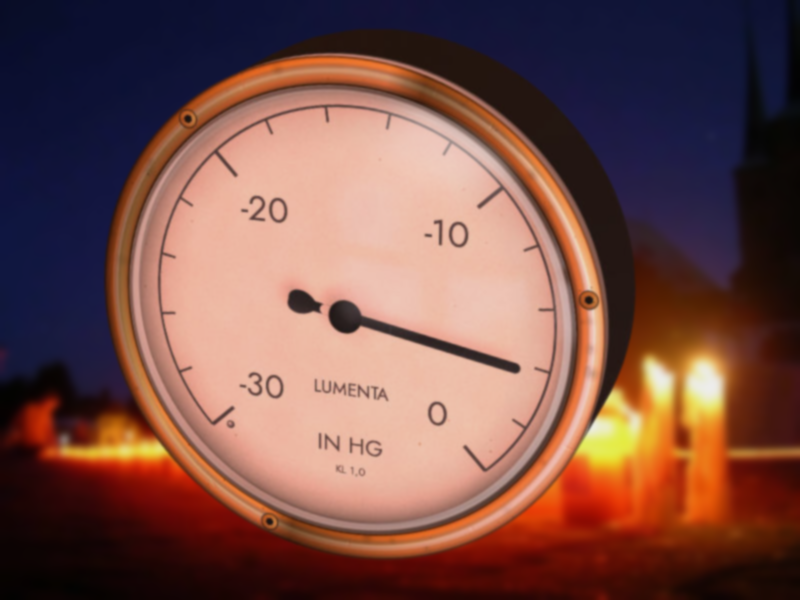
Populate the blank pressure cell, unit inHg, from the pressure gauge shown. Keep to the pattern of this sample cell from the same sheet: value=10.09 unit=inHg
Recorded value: value=-4 unit=inHg
